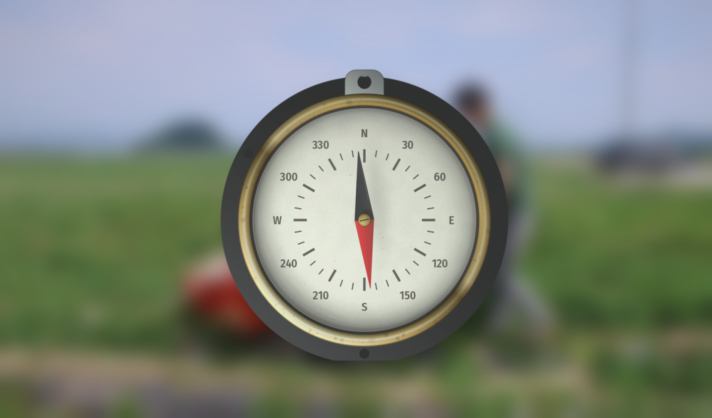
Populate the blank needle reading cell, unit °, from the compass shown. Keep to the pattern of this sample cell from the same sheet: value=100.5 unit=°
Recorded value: value=175 unit=°
